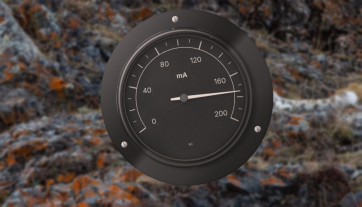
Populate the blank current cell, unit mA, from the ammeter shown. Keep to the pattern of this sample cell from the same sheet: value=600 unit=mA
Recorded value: value=175 unit=mA
